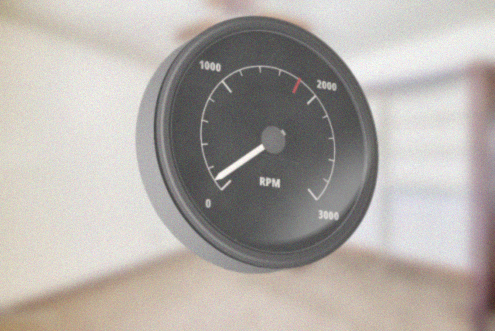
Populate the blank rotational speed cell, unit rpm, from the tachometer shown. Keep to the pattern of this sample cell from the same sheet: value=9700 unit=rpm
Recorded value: value=100 unit=rpm
